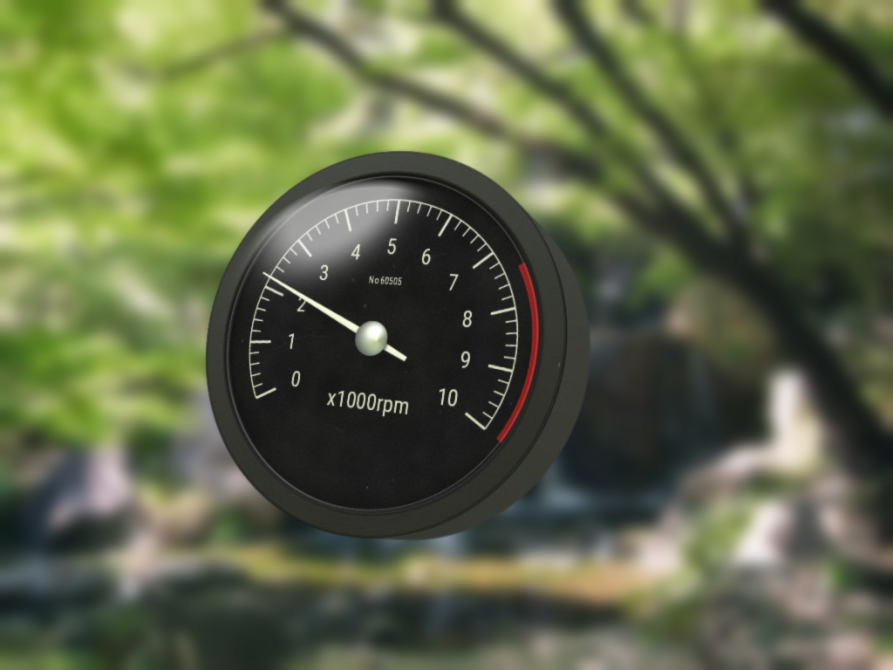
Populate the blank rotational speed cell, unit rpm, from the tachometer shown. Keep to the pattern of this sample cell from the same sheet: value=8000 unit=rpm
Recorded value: value=2200 unit=rpm
